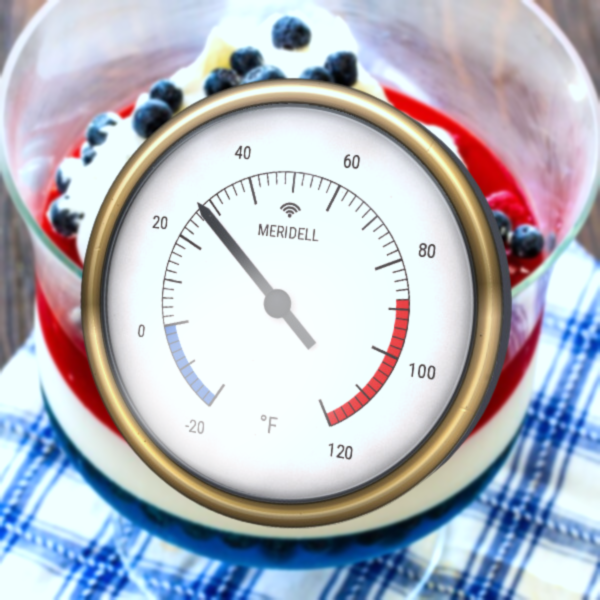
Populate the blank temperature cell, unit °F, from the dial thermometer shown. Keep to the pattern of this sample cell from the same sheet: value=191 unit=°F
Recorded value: value=28 unit=°F
